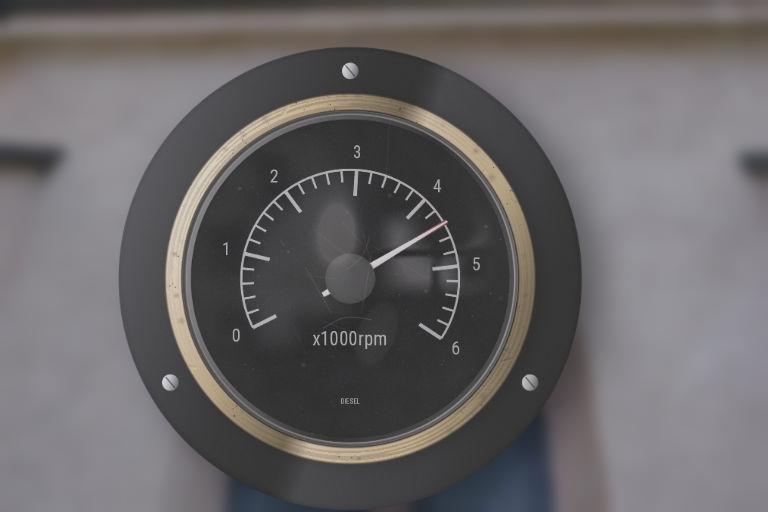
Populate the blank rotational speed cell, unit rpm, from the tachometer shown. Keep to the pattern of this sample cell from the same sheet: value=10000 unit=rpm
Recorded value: value=4400 unit=rpm
